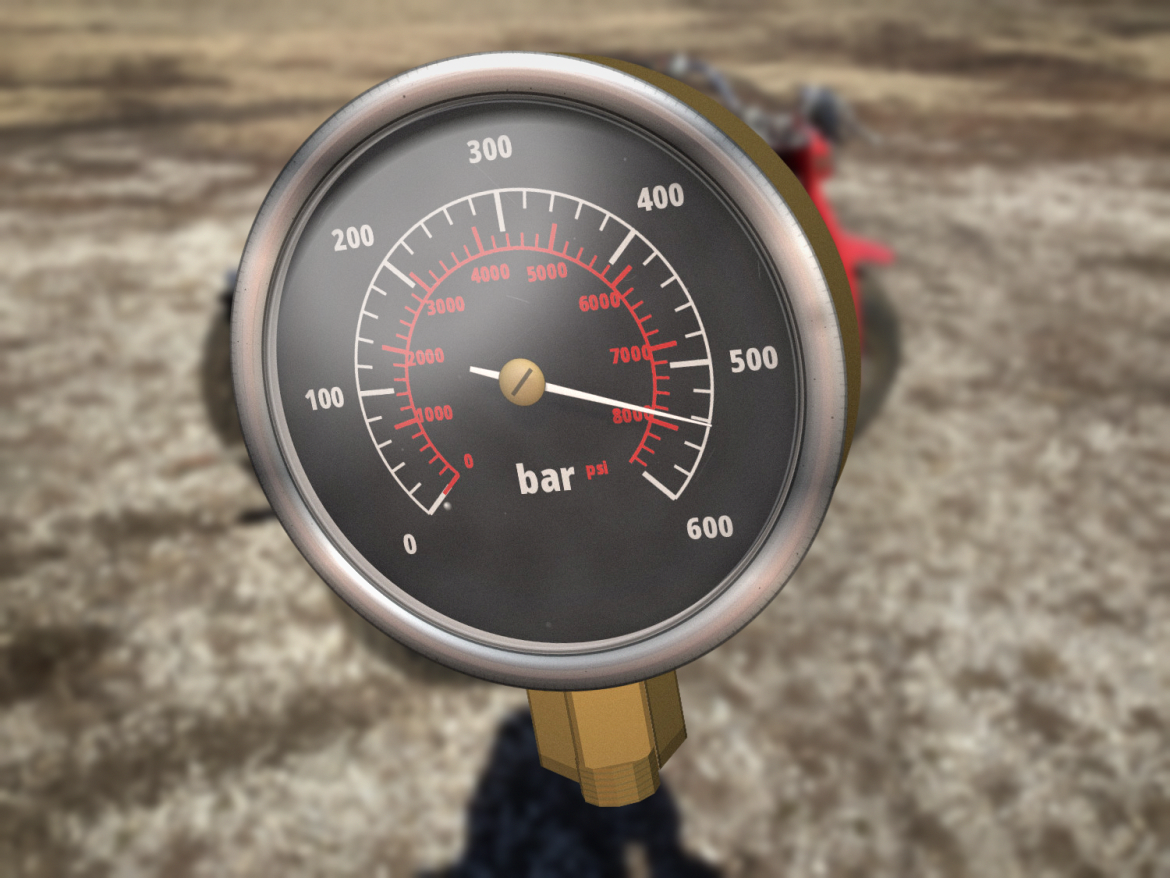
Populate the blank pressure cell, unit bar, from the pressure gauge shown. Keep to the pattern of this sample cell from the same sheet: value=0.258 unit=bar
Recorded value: value=540 unit=bar
